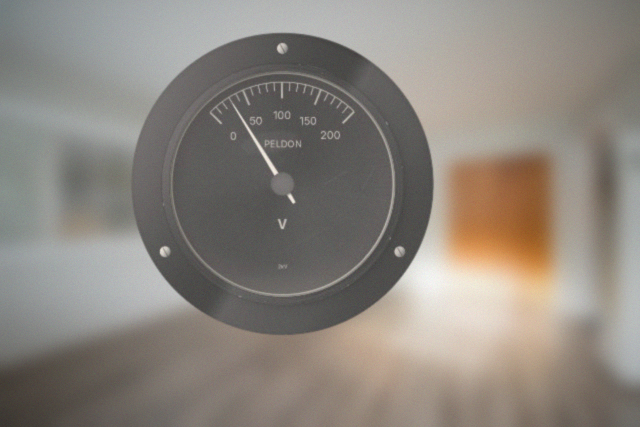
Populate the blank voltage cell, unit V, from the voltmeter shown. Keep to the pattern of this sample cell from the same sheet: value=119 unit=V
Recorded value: value=30 unit=V
